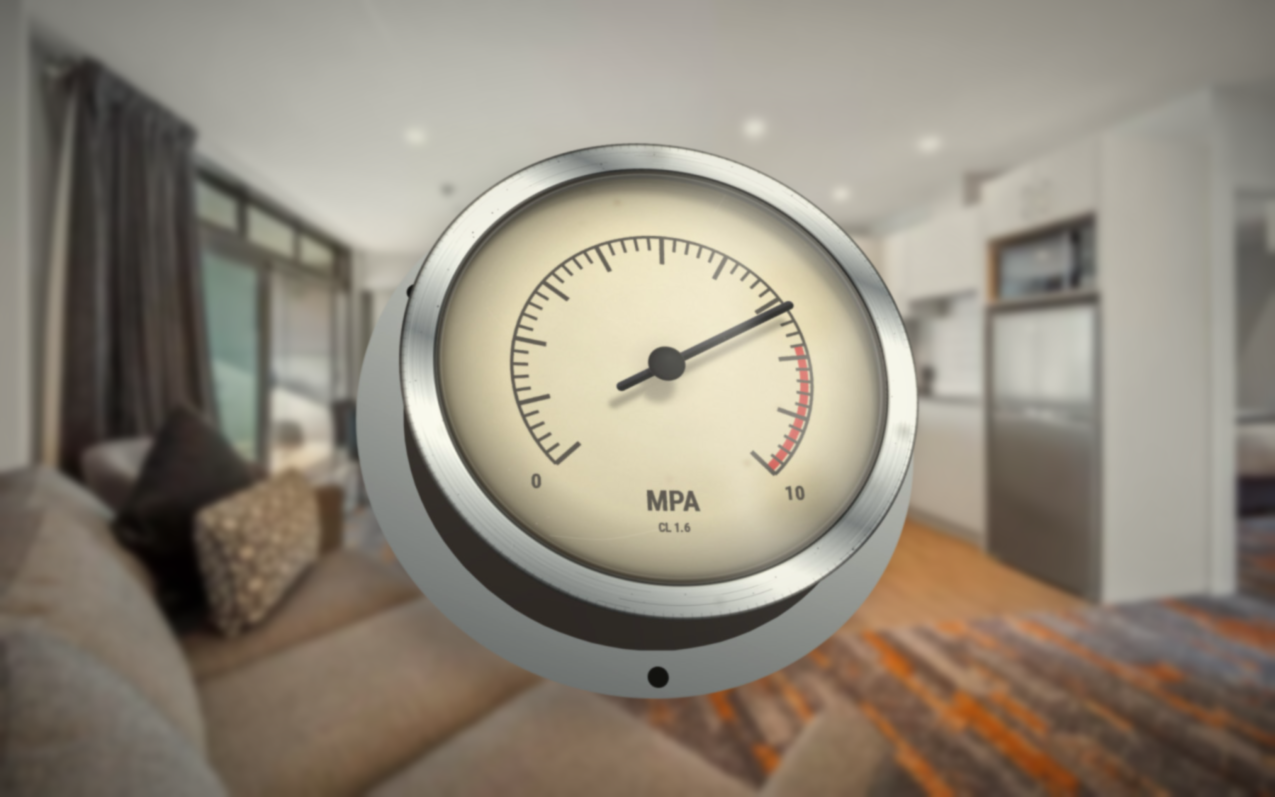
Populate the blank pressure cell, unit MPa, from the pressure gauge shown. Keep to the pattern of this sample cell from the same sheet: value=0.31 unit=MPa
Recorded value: value=7.2 unit=MPa
